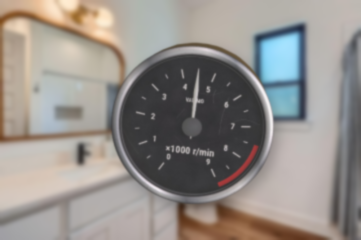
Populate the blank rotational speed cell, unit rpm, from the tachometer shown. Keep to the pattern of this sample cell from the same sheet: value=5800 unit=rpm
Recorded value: value=4500 unit=rpm
